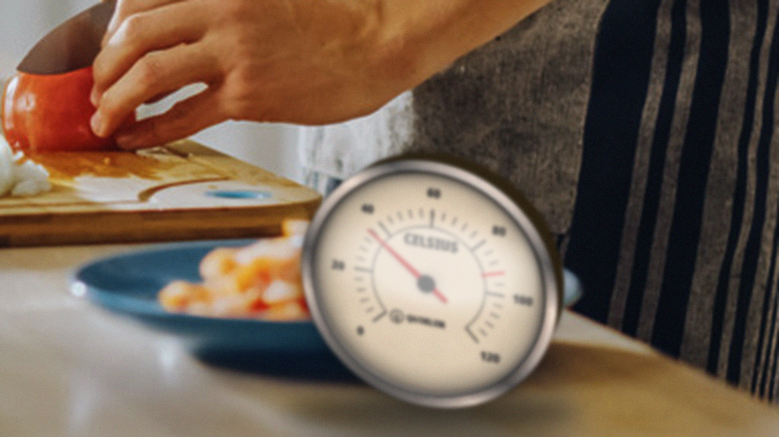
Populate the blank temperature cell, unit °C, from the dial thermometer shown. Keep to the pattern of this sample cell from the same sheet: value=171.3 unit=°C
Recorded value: value=36 unit=°C
